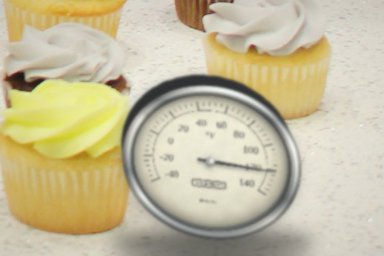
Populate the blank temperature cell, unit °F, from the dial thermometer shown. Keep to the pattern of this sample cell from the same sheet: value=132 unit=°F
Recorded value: value=120 unit=°F
